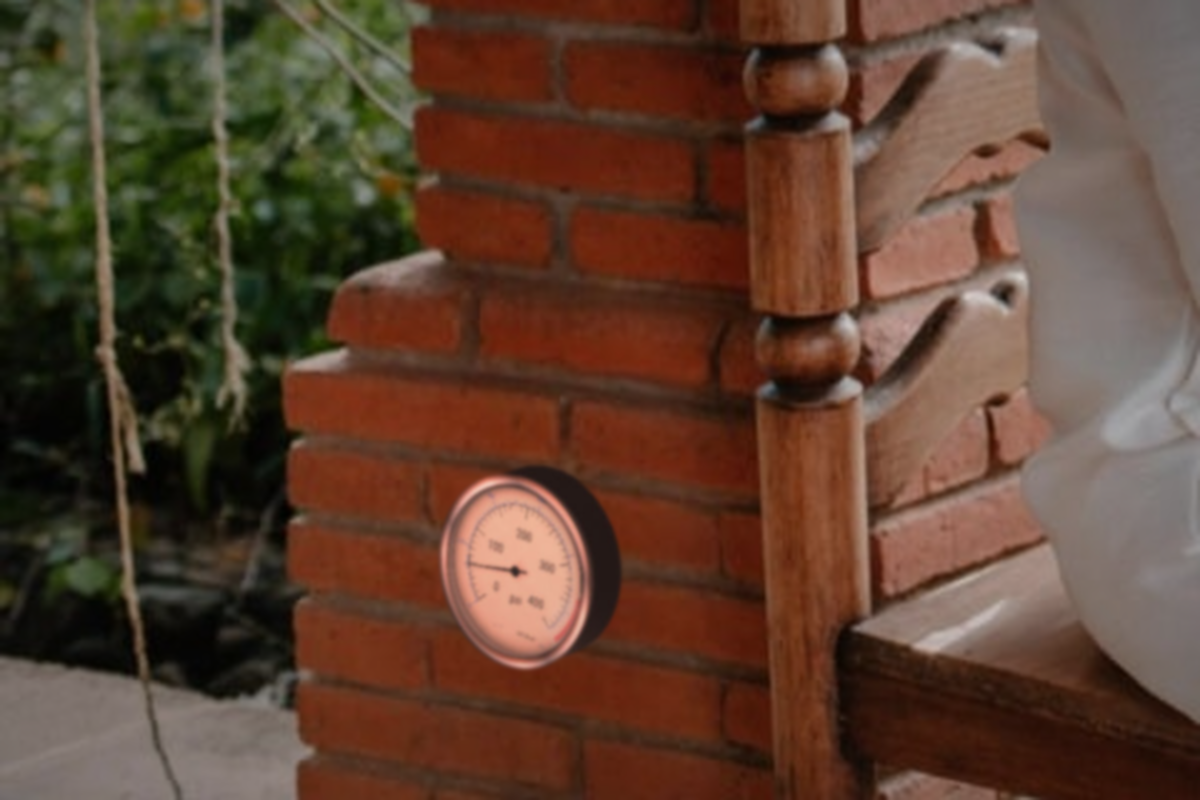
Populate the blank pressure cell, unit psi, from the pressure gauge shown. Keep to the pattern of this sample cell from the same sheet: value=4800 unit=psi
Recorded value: value=50 unit=psi
